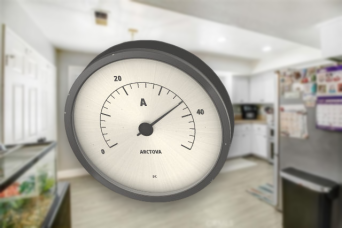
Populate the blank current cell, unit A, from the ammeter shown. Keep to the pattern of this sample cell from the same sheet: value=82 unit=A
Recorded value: value=36 unit=A
